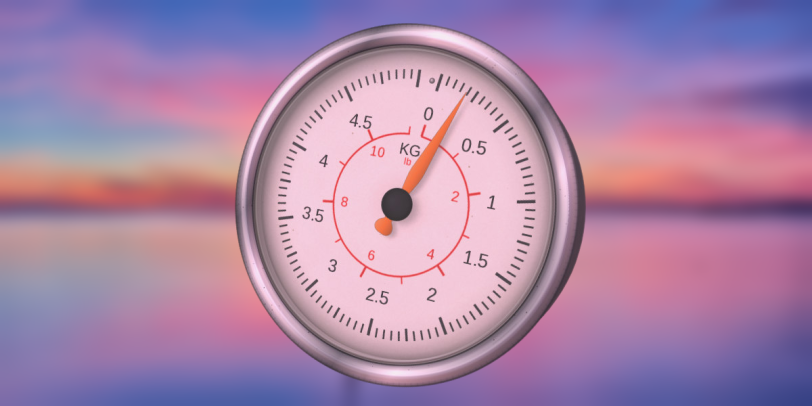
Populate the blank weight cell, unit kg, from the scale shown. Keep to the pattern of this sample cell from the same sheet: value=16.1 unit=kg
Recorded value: value=0.2 unit=kg
